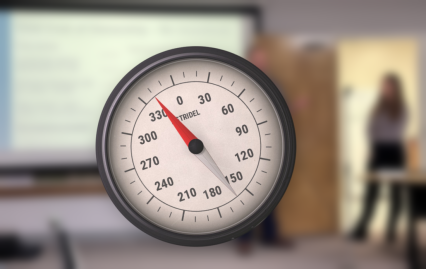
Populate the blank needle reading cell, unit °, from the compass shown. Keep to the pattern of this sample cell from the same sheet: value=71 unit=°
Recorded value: value=340 unit=°
